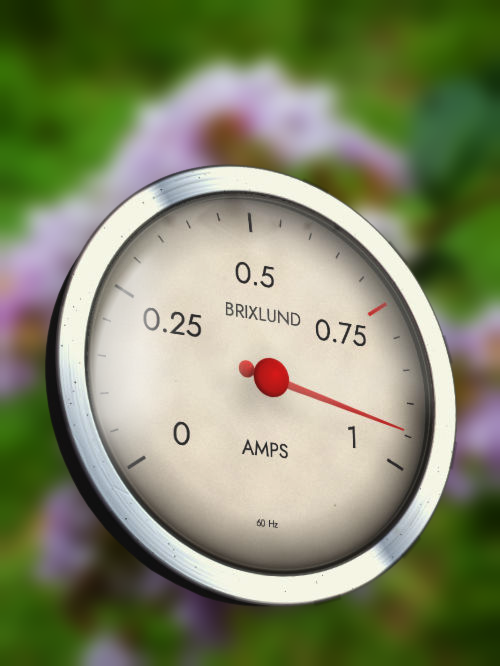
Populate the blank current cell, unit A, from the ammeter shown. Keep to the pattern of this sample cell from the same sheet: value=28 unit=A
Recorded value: value=0.95 unit=A
